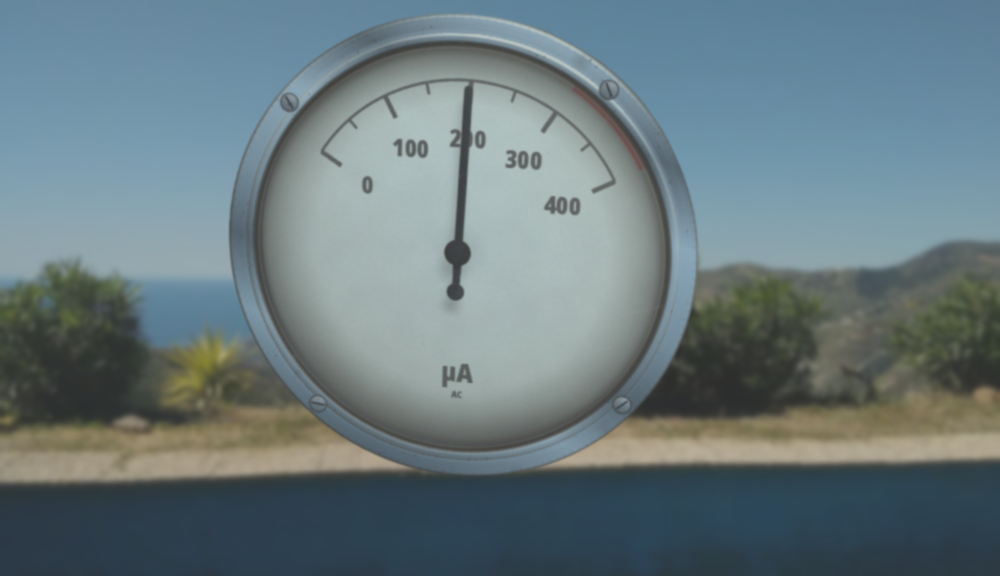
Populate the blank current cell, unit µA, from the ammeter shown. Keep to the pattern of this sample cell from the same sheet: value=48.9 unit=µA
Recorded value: value=200 unit=µA
